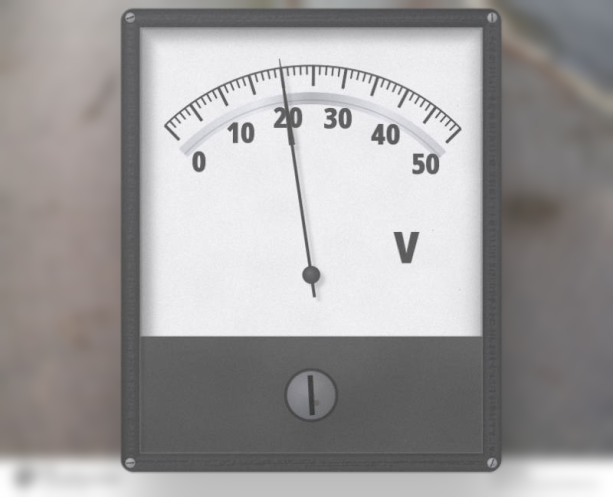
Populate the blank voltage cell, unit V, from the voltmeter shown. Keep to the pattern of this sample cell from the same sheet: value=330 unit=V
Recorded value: value=20 unit=V
